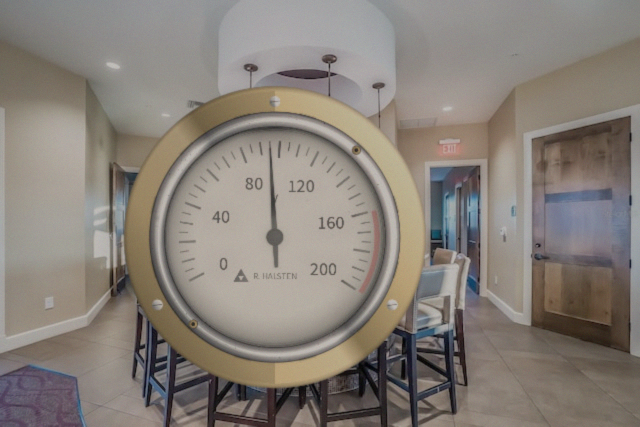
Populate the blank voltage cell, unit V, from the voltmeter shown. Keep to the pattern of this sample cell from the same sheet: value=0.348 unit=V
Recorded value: value=95 unit=V
